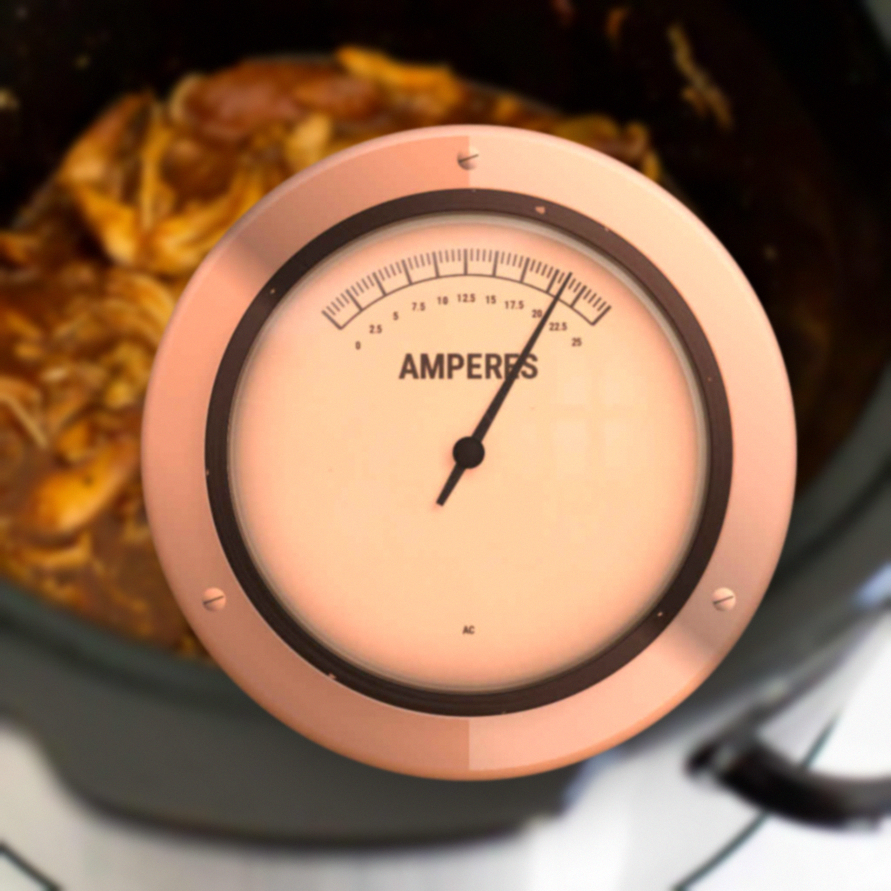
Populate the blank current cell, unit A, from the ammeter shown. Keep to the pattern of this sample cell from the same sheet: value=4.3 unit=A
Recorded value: value=21 unit=A
